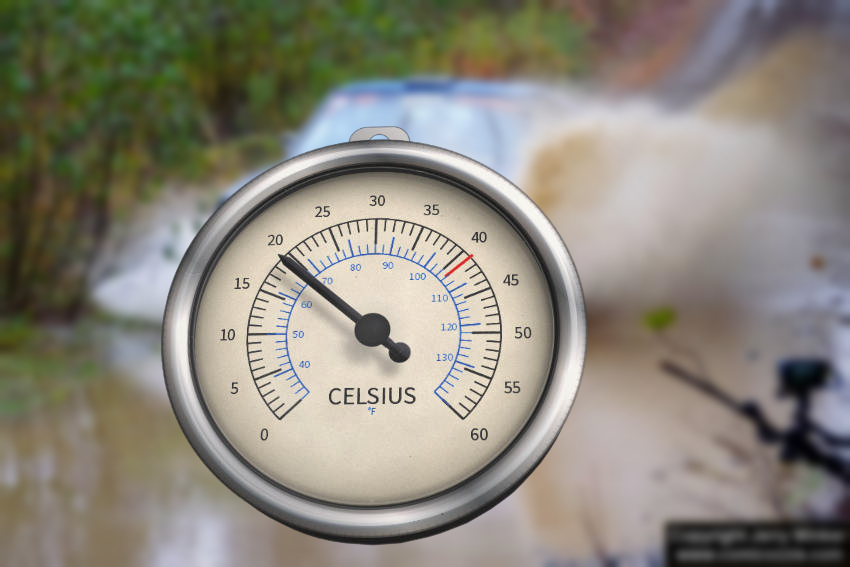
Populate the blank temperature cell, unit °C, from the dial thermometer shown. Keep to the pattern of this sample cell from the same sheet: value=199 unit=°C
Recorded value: value=19 unit=°C
